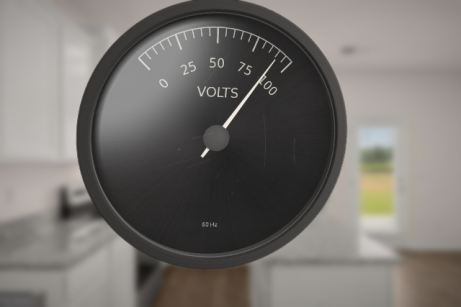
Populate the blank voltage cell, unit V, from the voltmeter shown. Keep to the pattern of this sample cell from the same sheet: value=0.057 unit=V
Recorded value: value=90 unit=V
